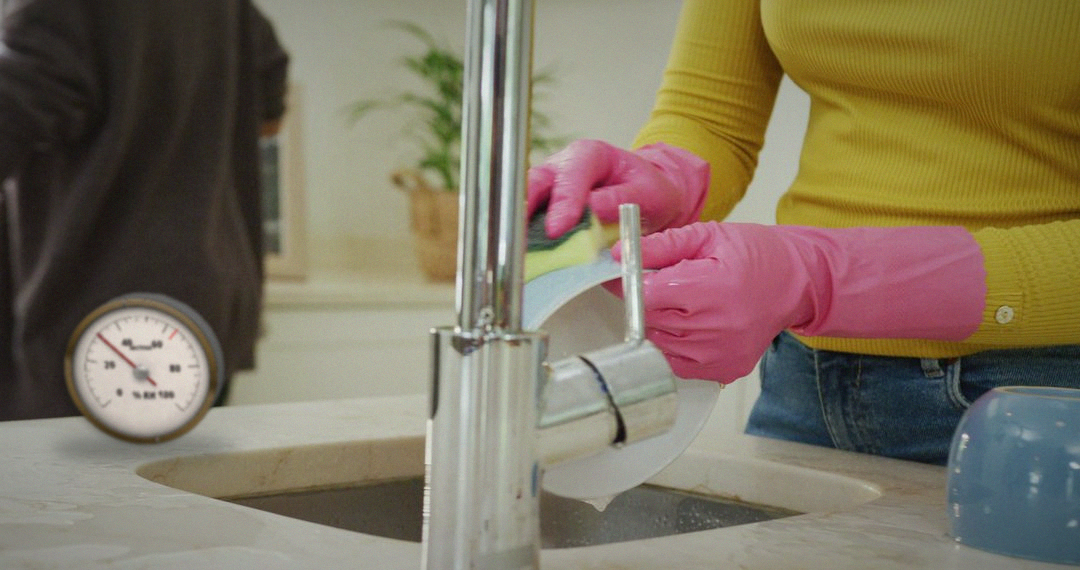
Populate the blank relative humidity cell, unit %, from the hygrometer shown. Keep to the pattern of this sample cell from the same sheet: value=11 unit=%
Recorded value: value=32 unit=%
